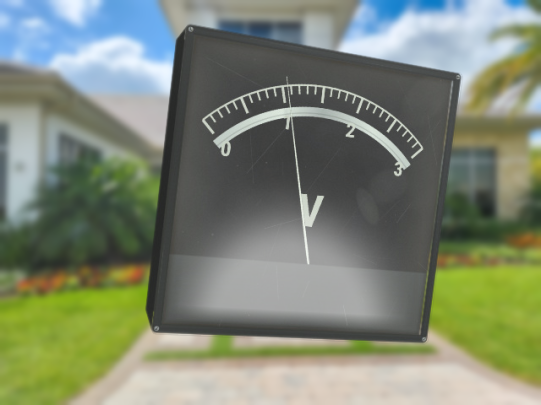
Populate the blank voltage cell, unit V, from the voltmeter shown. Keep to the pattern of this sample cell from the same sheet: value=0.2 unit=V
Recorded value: value=1.05 unit=V
